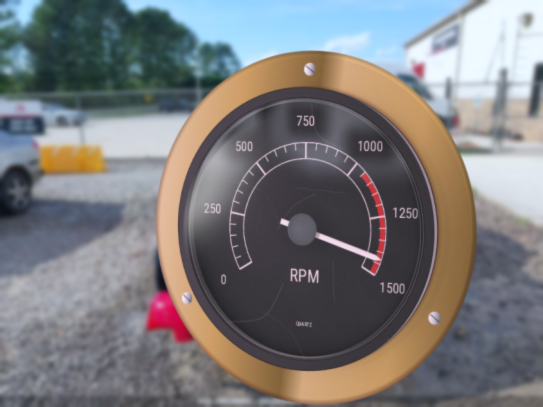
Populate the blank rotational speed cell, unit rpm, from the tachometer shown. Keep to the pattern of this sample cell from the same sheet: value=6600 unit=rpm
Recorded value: value=1425 unit=rpm
